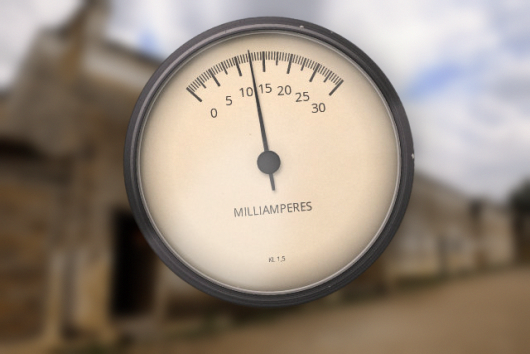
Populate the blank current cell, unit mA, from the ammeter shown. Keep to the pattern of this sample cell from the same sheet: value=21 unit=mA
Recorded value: value=12.5 unit=mA
